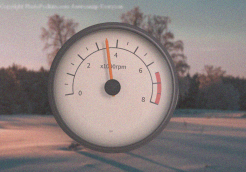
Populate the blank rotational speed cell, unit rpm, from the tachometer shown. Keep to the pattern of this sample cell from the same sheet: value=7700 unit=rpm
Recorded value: value=3500 unit=rpm
